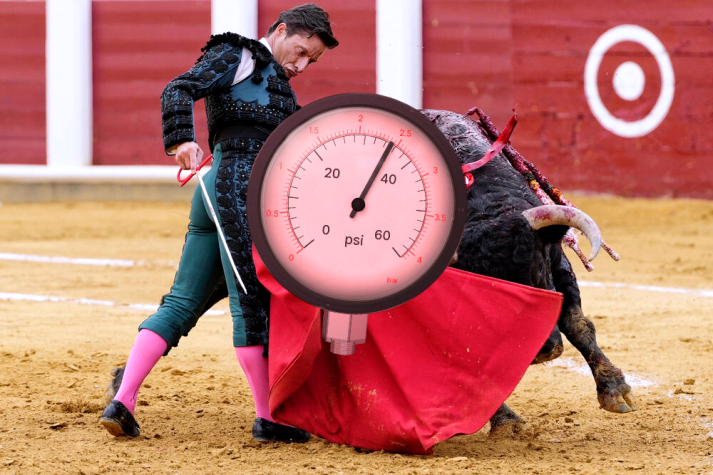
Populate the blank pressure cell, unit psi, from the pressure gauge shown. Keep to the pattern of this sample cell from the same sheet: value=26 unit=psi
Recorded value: value=35 unit=psi
